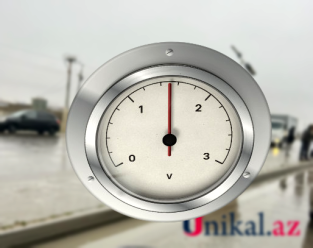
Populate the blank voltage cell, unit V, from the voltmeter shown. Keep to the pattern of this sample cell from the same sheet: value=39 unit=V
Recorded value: value=1.5 unit=V
